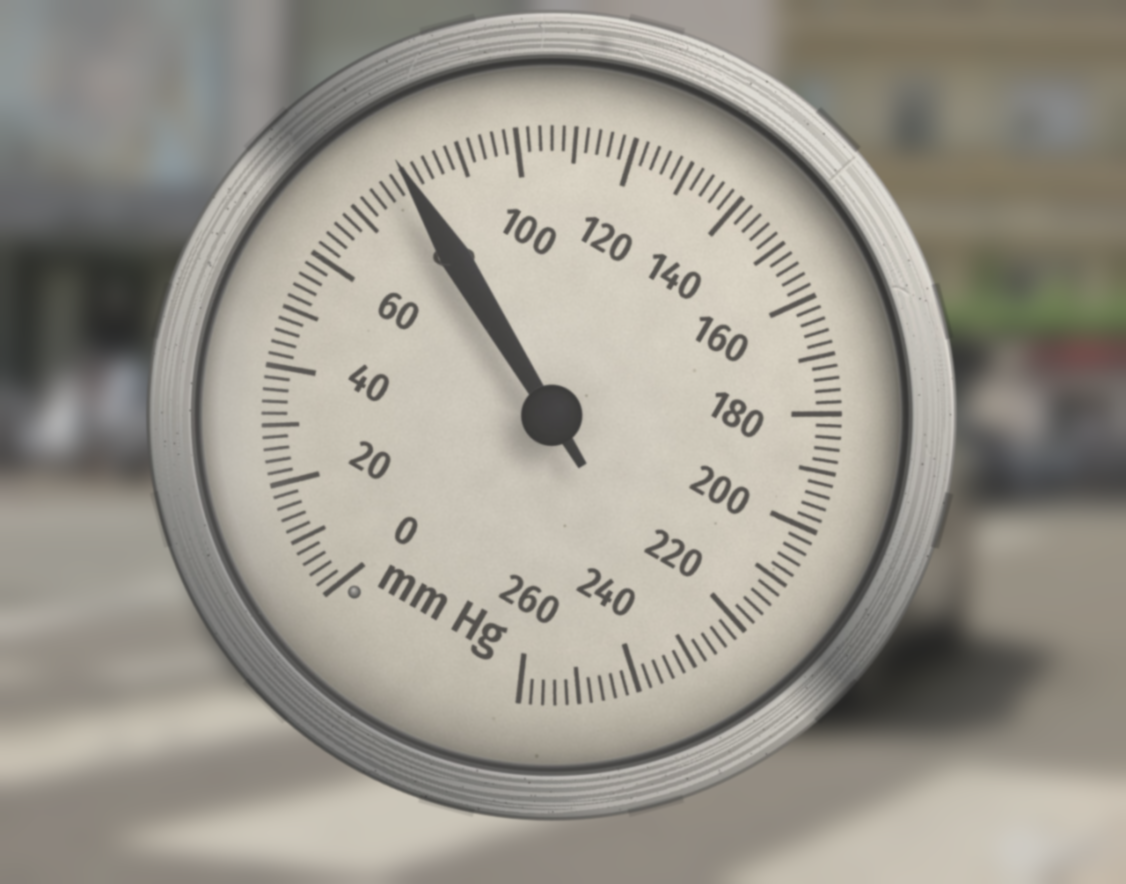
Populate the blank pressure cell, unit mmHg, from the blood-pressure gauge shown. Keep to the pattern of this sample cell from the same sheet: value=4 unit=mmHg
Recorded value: value=80 unit=mmHg
